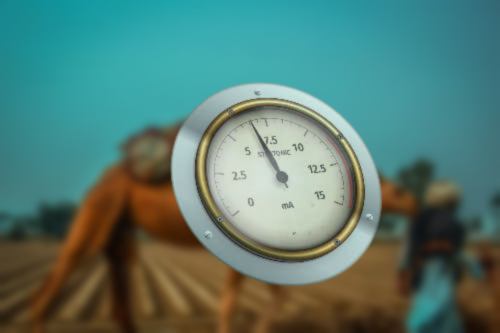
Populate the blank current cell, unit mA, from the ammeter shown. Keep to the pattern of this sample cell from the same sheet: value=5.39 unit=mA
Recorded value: value=6.5 unit=mA
